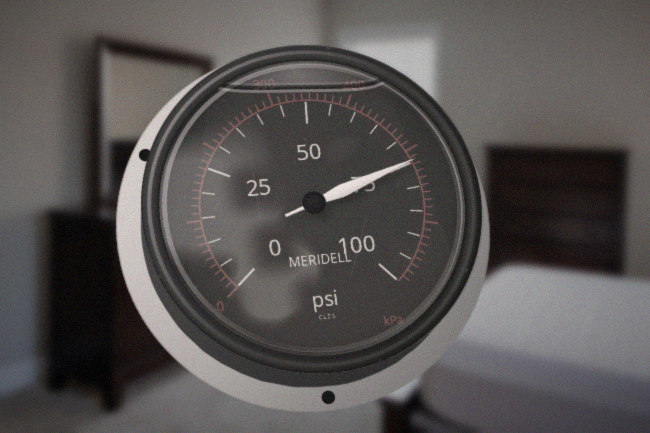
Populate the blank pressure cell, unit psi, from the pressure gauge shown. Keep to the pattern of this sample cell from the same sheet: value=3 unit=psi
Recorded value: value=75 unit=psi
